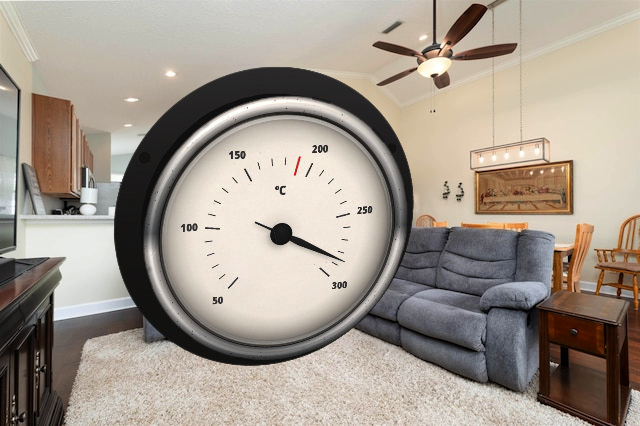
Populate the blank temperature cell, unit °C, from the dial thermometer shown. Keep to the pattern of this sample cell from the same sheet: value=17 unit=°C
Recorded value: value=285 unit=°C
